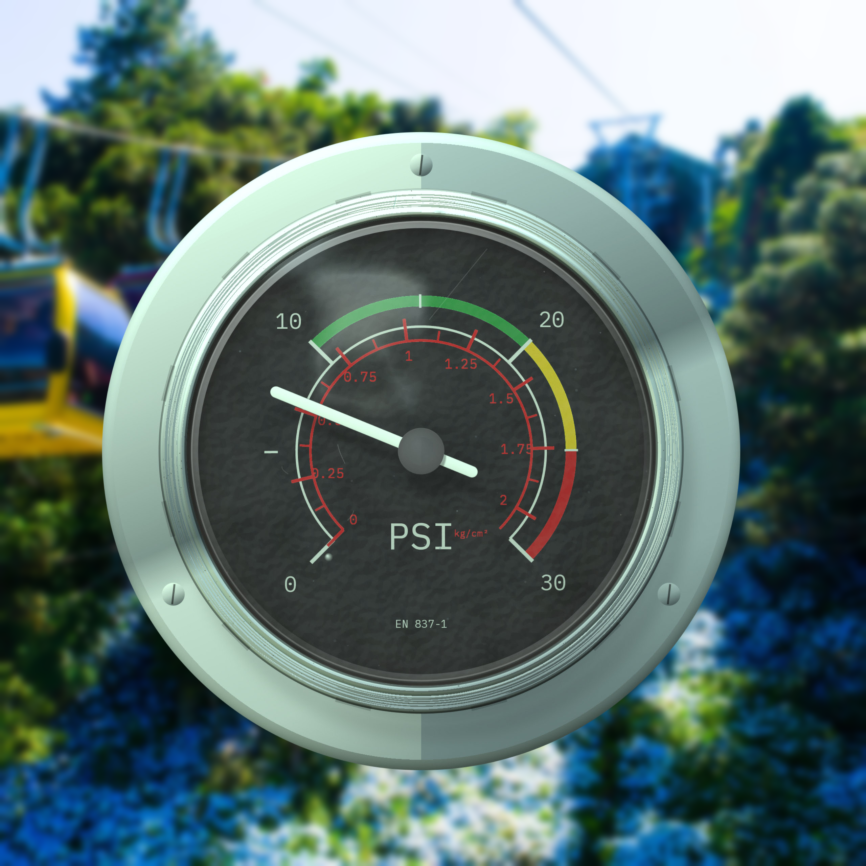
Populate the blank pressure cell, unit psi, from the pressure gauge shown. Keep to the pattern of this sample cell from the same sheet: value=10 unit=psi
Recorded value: value=7.5 unit=psi
